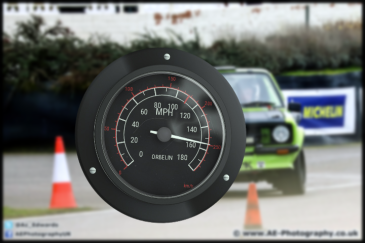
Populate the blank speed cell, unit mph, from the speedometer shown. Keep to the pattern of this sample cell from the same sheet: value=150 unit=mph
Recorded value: value=155 unit=mph
